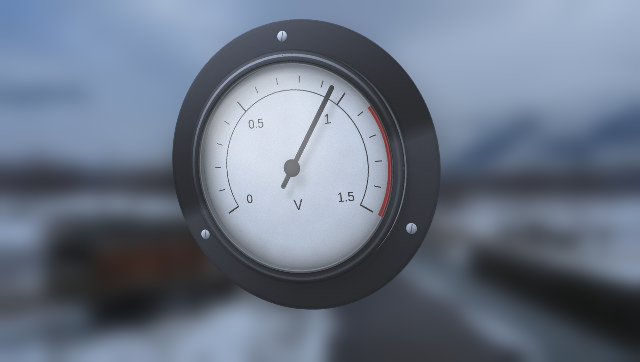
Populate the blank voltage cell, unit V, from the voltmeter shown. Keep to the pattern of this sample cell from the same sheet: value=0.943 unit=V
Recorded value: value=0.95 unit=V
